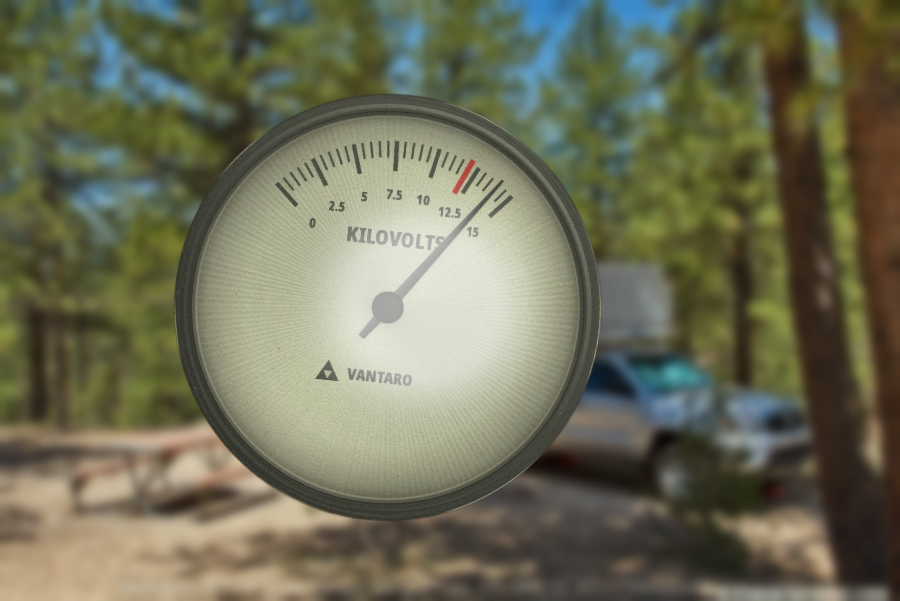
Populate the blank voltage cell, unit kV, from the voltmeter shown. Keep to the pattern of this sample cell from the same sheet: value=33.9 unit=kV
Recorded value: value=14 unit=kV
